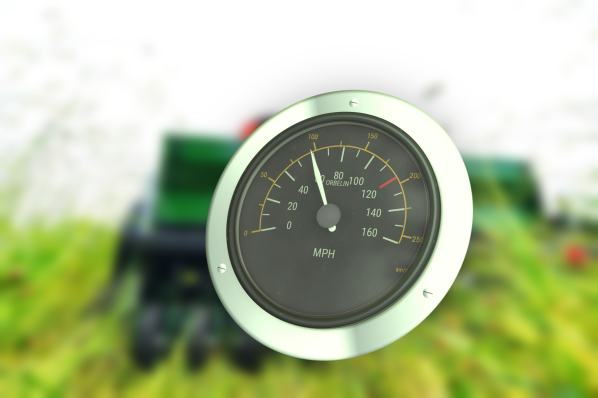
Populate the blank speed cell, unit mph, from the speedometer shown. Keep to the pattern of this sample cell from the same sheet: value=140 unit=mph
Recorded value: value=60 unit=mph
